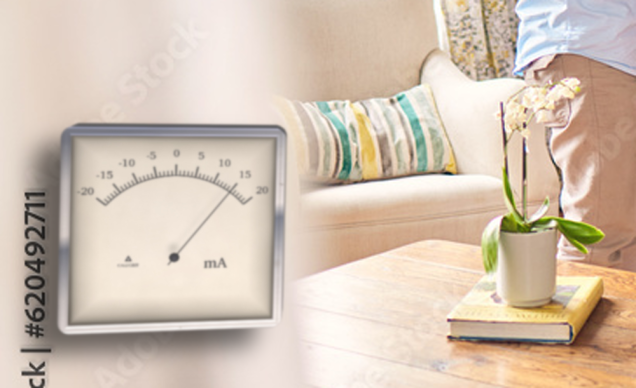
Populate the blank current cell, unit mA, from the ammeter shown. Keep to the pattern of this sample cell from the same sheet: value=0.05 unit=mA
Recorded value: value=15 unit=mA
